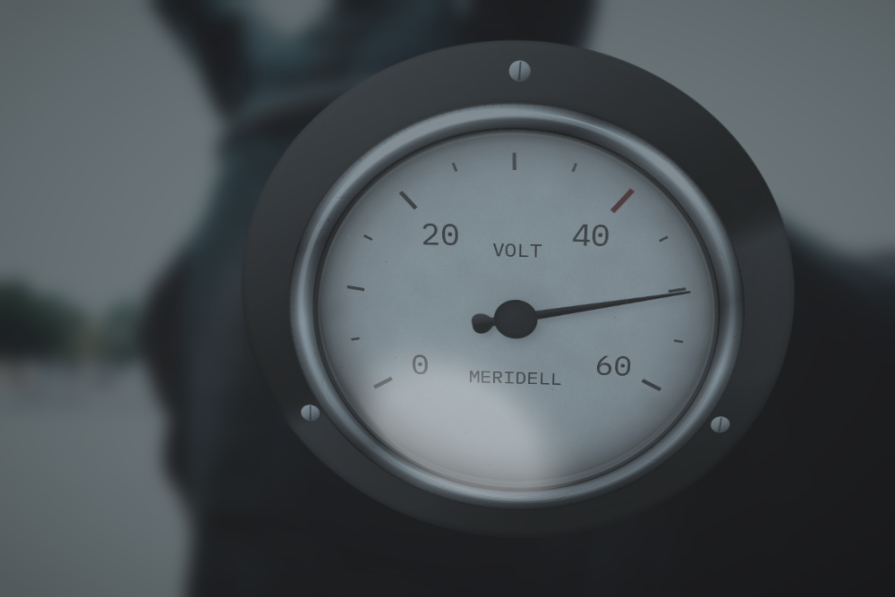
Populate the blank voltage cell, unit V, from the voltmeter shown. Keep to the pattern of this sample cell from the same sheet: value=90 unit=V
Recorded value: value=50 unit=V
